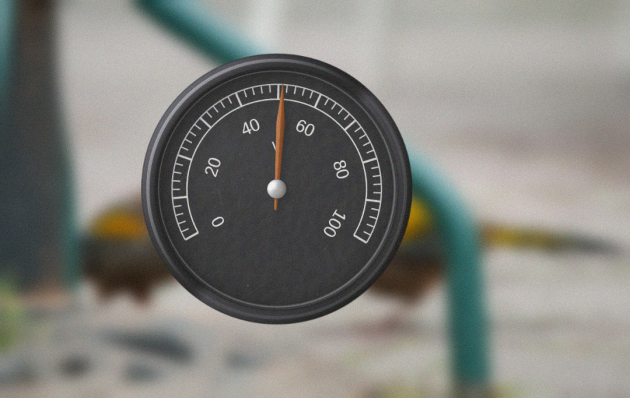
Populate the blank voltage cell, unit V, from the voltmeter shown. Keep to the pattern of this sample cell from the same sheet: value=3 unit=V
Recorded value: value=51 unit=V
